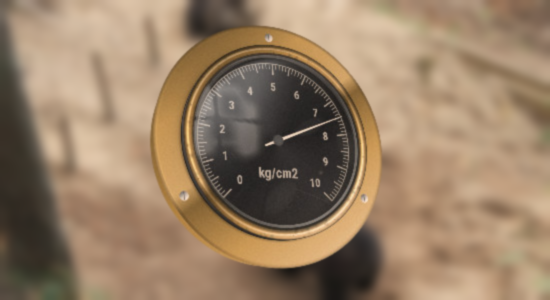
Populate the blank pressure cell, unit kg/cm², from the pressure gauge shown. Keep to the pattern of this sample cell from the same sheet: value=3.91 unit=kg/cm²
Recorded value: value=7.5 unit=kg/cm²
